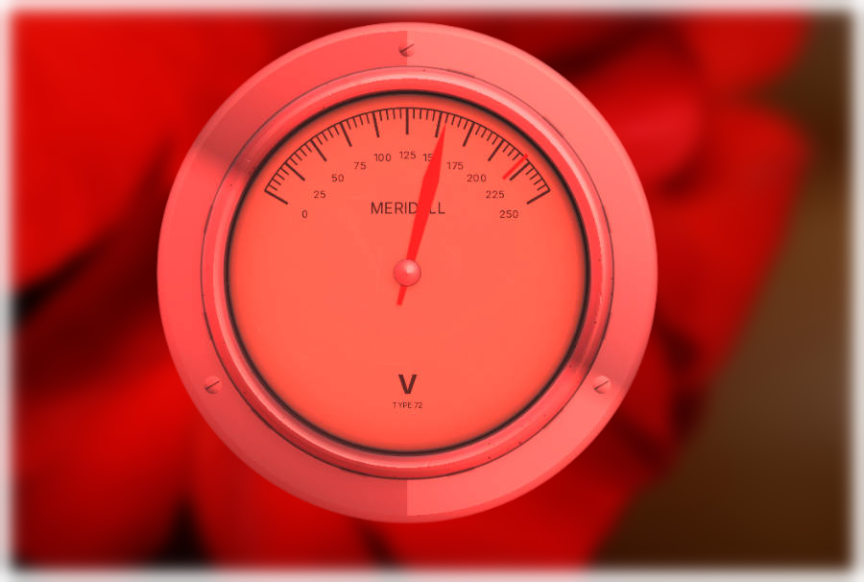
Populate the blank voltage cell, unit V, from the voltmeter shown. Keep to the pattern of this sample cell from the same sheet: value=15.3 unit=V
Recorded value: value=155 unit=V
